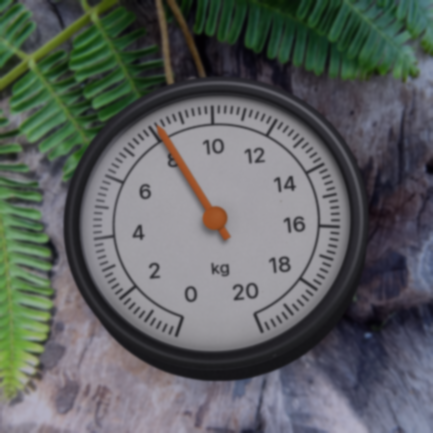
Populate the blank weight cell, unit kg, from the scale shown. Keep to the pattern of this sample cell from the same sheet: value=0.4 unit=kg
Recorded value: value=8.2 unit=kg
